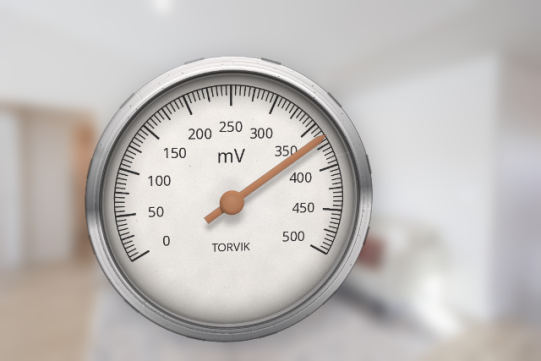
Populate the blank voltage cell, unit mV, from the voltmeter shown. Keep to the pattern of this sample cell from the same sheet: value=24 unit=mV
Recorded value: value=365 unit=mV
